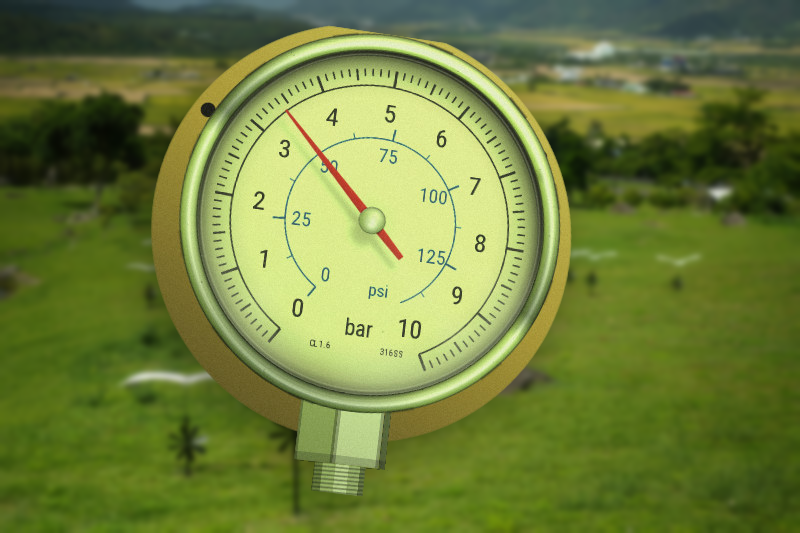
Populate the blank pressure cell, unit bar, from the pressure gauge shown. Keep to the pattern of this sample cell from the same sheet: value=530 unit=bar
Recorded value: value=3.4 unit=bar
